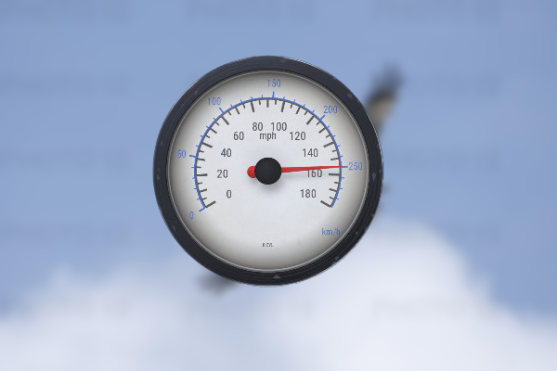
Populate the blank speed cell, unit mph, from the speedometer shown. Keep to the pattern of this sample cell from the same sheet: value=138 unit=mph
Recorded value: value=155 unit=mph
